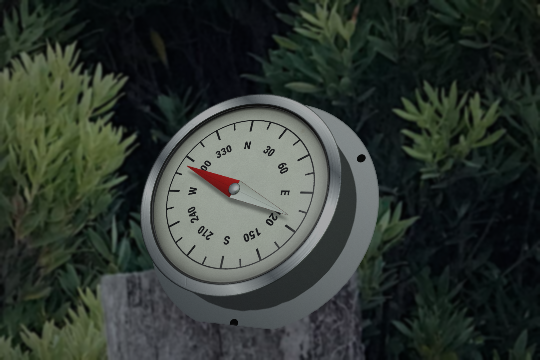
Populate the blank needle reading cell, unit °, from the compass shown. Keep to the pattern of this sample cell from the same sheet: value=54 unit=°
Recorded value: value=292.5 unit=°
